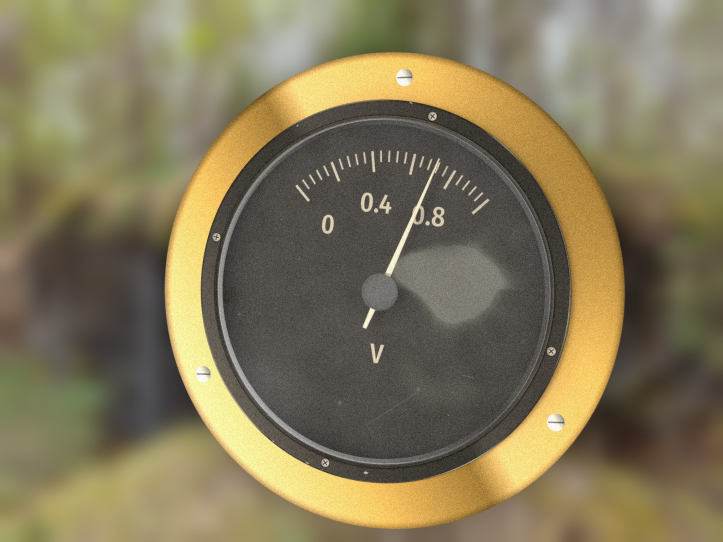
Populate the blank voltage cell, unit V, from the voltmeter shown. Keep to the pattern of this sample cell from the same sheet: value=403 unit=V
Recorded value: value=0.72 unit=V
